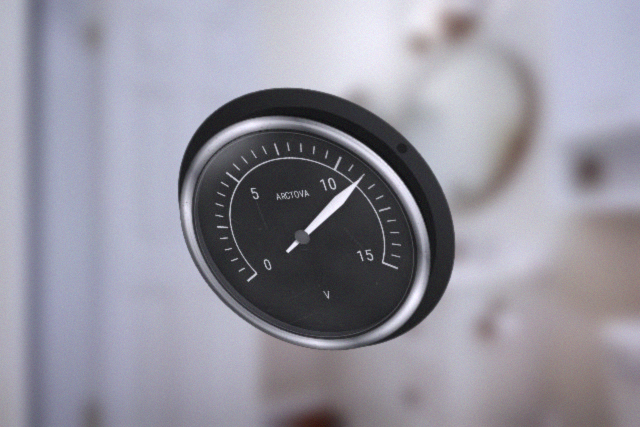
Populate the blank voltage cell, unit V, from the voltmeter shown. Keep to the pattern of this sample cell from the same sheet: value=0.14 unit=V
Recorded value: value=11 unit=V
